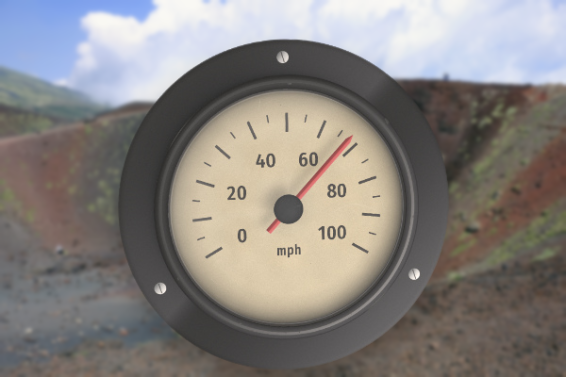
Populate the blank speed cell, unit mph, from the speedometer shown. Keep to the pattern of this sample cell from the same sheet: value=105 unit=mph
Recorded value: value=67.5 unit=mph
